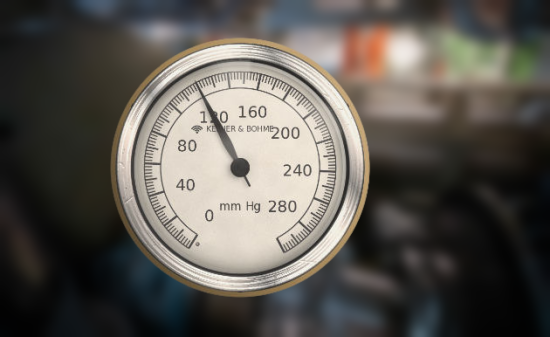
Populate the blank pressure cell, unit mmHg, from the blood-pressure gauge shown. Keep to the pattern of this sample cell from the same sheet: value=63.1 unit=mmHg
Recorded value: value=120 unit=mmHg
